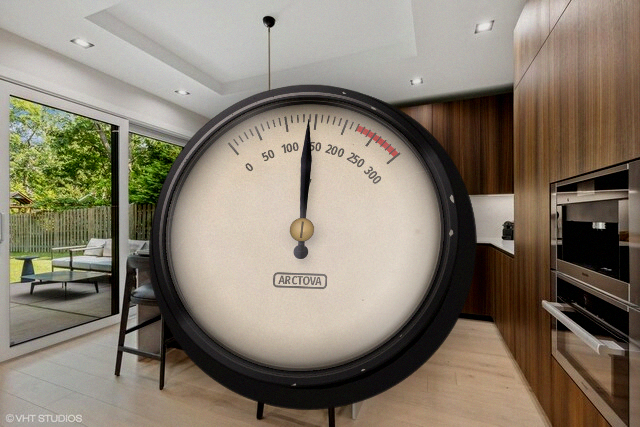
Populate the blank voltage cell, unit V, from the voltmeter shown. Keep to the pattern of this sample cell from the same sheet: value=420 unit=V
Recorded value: value=140 unit=V
